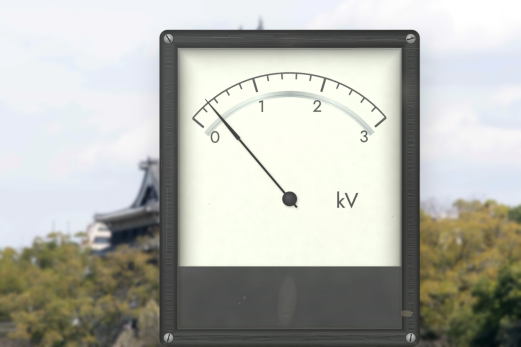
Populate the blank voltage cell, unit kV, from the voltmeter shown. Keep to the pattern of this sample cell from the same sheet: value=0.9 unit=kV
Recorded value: value=0.3 unit=kV
